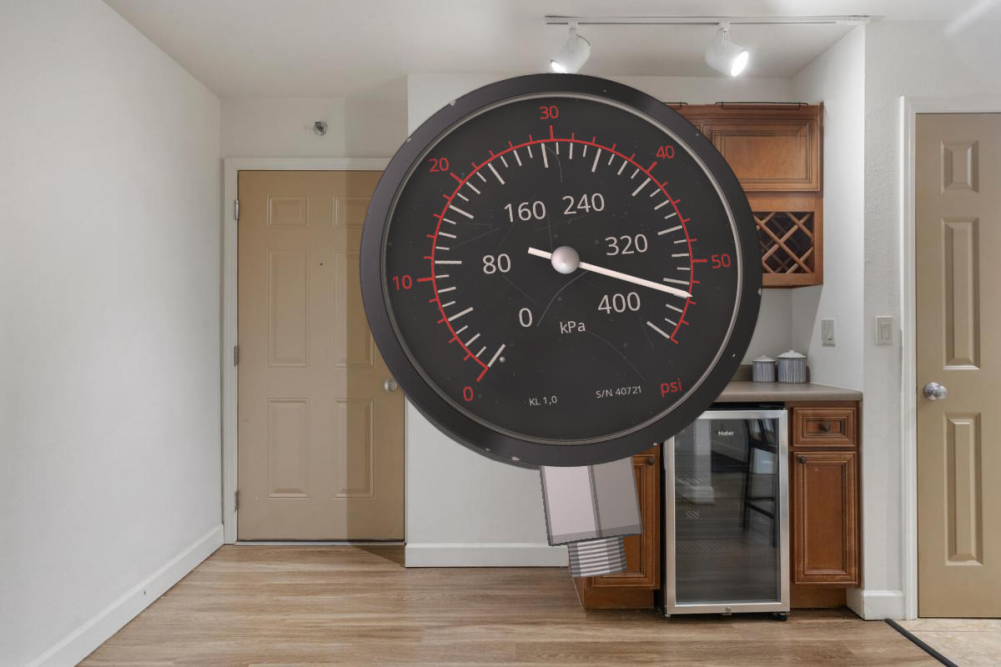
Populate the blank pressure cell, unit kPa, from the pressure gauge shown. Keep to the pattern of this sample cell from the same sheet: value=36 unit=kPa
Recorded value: value=370 unit=kPa
